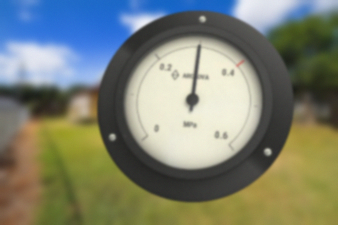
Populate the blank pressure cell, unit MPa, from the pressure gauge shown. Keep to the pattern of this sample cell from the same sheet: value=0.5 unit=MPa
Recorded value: value=0.3 unit=MPa
